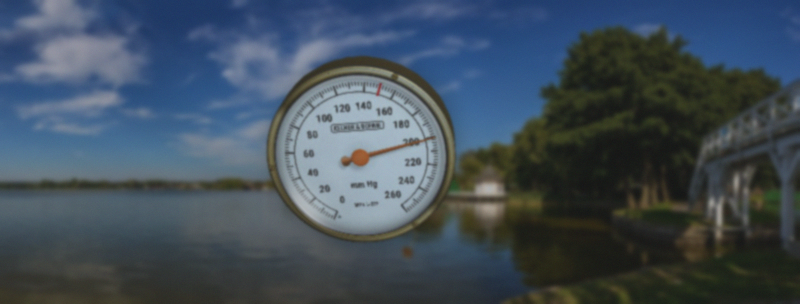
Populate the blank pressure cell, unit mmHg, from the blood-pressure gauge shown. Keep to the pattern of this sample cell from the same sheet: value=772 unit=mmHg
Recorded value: value=200 unit=mmHg
